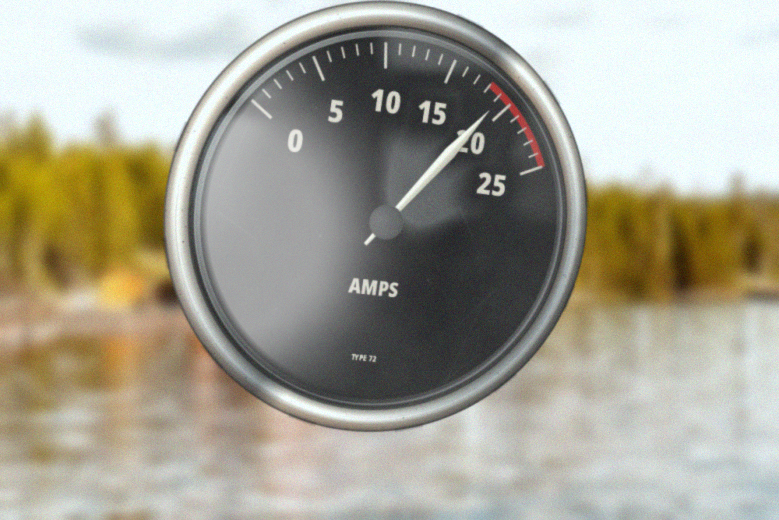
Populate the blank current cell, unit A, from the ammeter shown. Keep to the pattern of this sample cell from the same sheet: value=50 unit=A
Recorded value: value=19 unit=A
